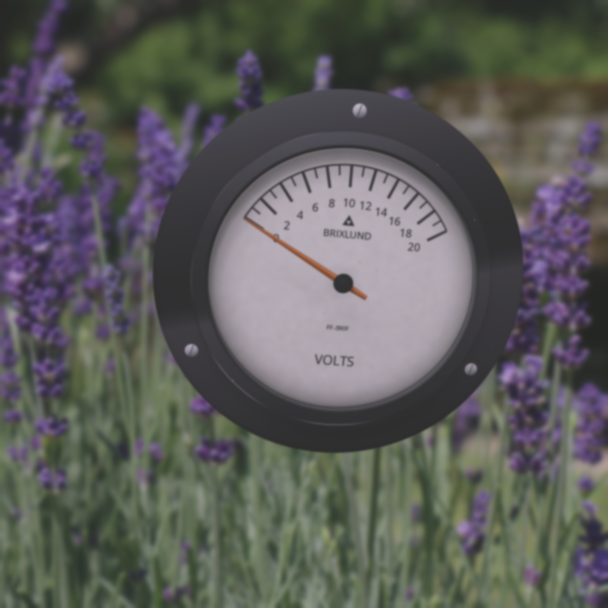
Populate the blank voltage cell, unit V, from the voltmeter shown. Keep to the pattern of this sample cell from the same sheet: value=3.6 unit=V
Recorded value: value=0 unit=V
